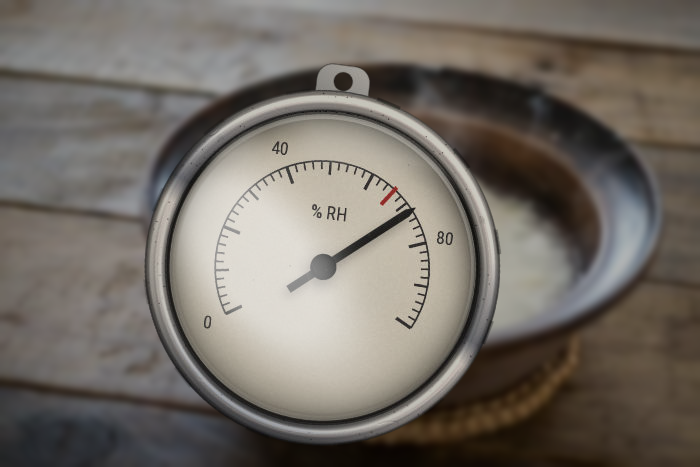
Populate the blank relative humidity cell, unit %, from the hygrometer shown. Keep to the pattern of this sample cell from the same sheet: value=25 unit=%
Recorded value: value=72 unit=%
